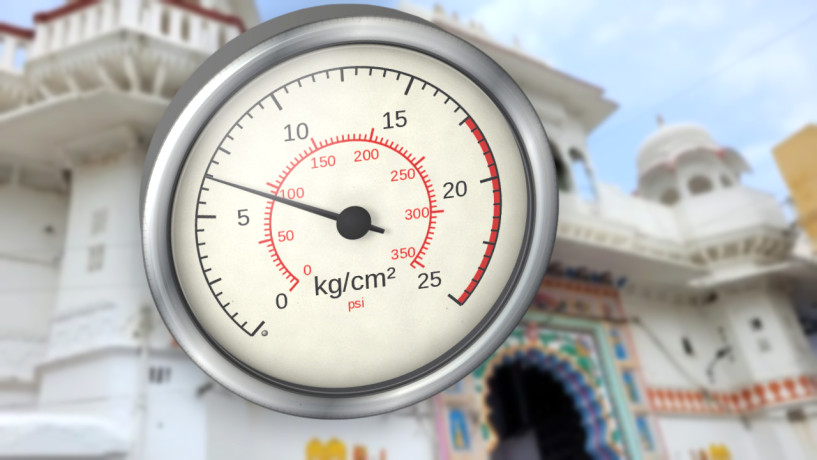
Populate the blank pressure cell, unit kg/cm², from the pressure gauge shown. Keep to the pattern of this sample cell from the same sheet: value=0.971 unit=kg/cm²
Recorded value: value=6.5 unit=kg/cm²
